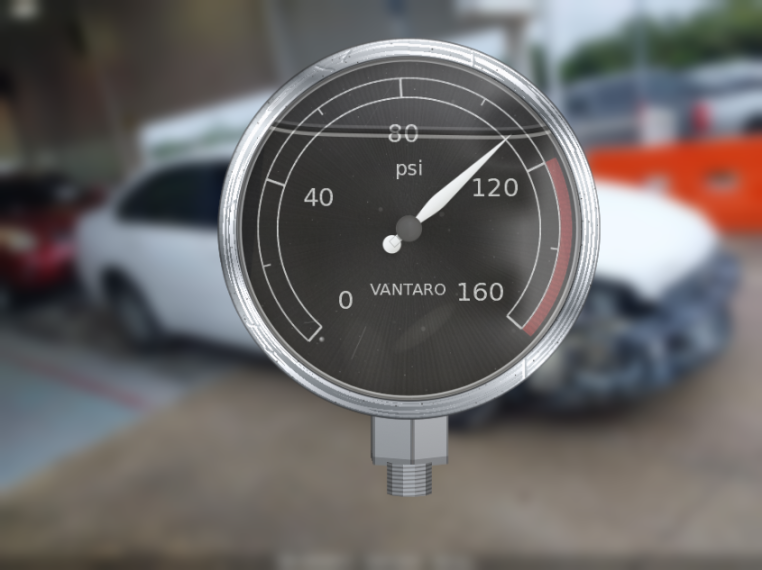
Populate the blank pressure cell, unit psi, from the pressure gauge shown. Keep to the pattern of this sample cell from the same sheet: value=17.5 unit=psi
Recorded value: value=110 unit=psi
